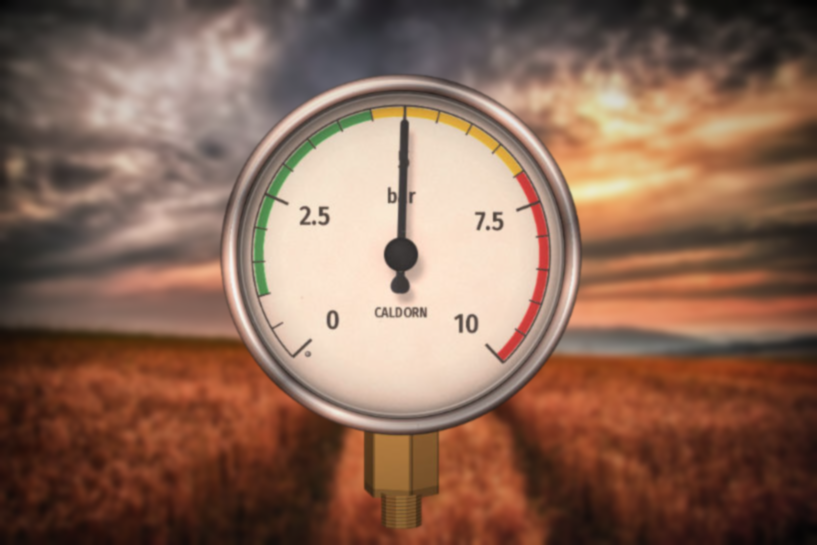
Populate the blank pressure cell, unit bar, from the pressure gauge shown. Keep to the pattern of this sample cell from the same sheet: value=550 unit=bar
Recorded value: value=5 unit=bar
